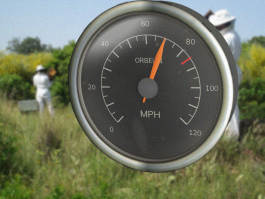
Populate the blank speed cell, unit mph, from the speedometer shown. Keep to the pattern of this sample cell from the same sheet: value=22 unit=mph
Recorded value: value=70 unit=mph
